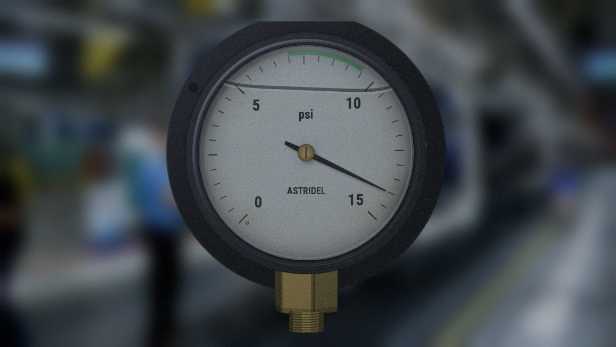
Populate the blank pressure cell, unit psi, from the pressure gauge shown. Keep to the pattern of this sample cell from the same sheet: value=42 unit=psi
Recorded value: value=14 unit=psi
